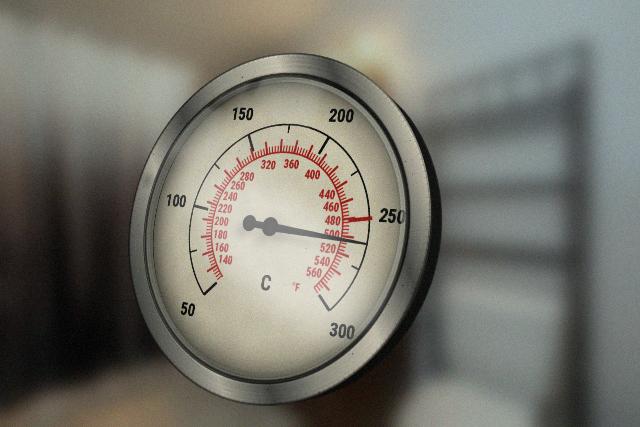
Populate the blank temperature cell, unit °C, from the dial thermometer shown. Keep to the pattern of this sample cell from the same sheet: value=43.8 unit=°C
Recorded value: value=262.5 unit=°C
